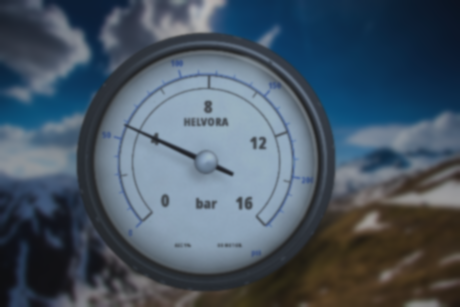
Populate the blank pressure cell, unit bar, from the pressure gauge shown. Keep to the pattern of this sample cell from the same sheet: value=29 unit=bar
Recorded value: value=4 unit=bar
